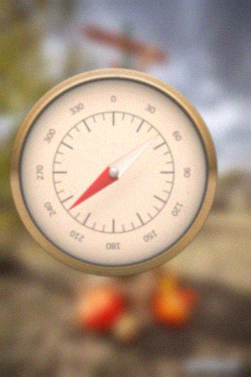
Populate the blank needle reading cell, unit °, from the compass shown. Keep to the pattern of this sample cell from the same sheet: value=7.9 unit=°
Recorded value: value=230 unit=°
